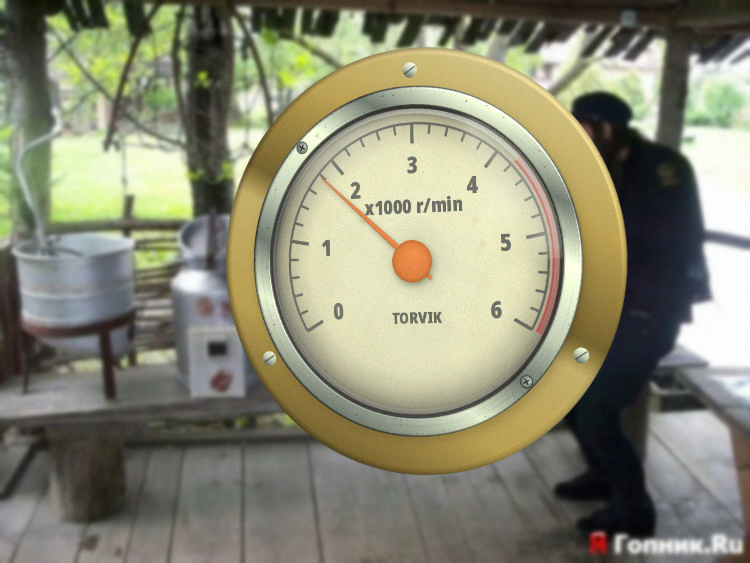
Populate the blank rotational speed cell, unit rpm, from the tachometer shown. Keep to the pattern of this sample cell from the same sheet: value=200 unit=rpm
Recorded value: value=1800 unit=rpm
